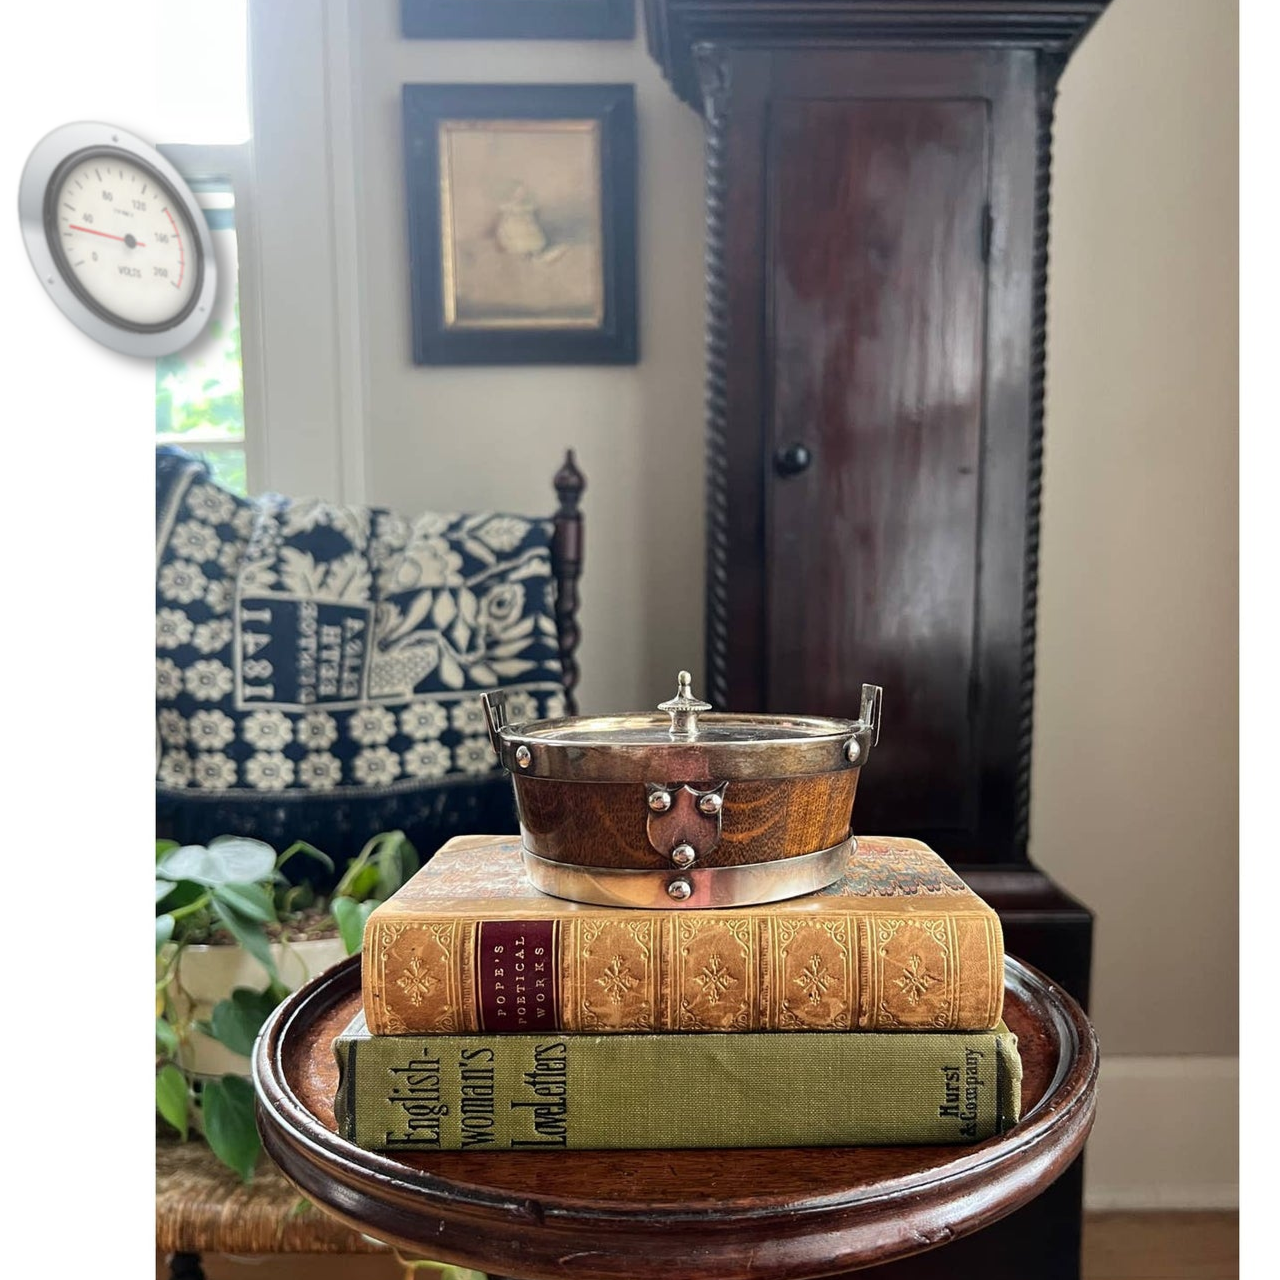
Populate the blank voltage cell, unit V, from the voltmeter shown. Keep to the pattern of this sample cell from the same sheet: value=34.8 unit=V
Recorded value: value=25 unit=V
